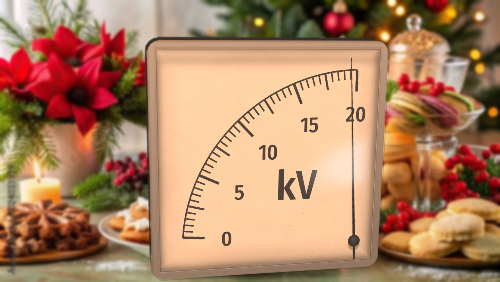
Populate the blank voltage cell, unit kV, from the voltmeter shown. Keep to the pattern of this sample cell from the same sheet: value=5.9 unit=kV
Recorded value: value=19.5 unit=kV
